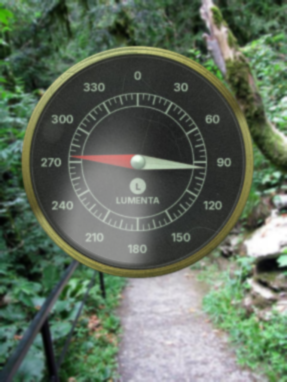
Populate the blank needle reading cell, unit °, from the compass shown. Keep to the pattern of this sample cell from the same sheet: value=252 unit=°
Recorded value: value=275 unit=°
